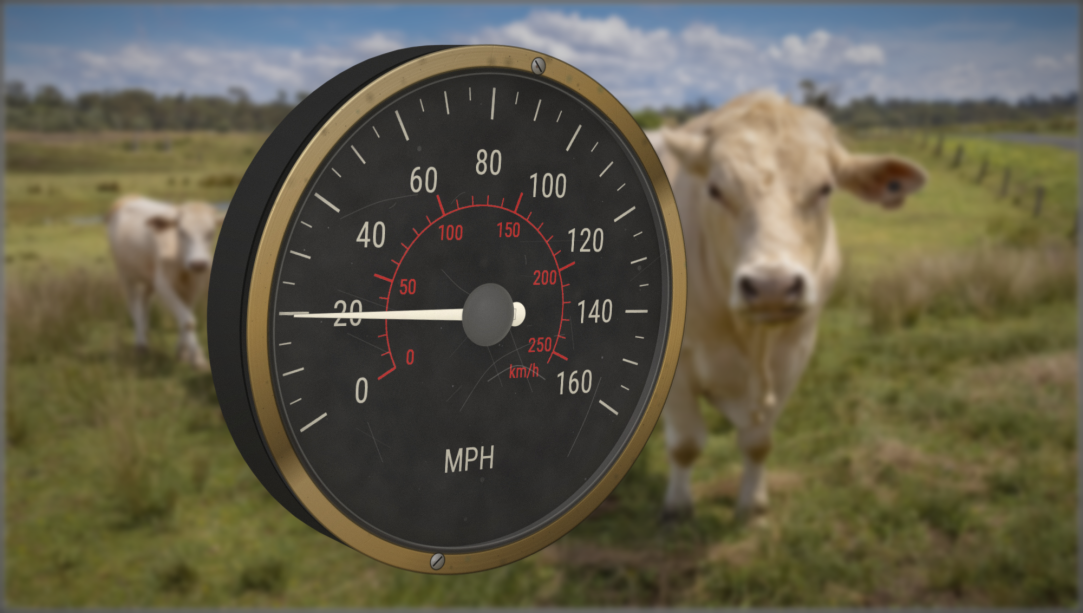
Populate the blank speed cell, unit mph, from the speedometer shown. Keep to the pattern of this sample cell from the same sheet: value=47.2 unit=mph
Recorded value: value=20 unit=mph
